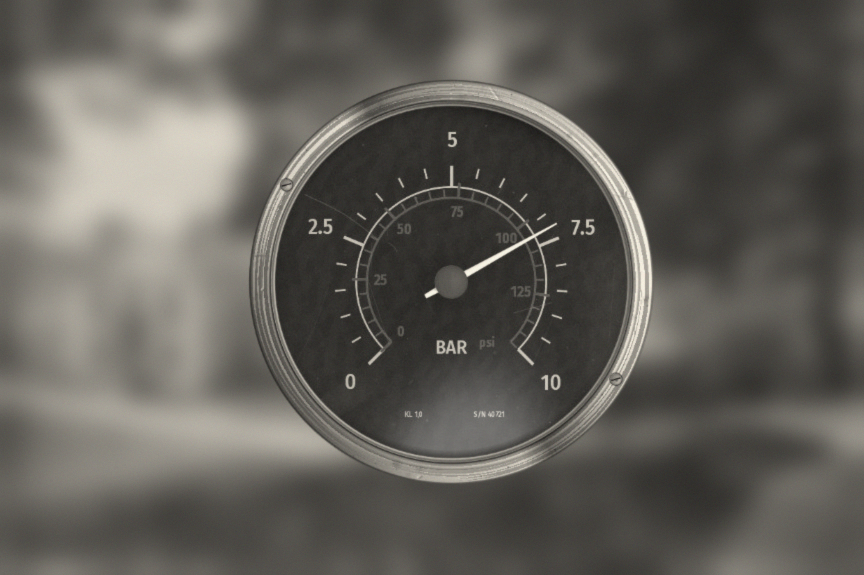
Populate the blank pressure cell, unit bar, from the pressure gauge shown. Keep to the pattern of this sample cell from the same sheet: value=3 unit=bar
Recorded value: value=7.25 unit=bar
